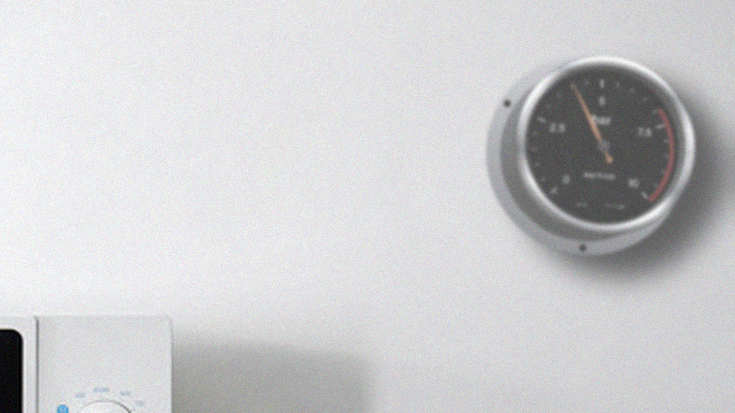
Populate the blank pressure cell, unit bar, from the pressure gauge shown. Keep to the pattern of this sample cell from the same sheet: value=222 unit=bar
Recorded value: value=4 unit=bar
